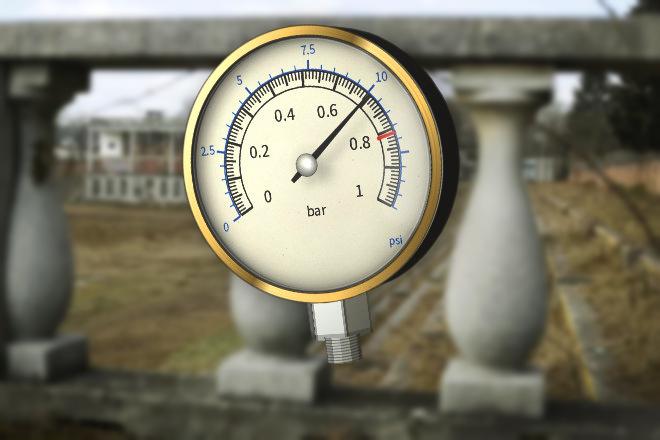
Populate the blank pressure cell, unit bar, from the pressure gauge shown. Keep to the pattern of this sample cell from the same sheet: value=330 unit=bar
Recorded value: value=0.7 unit=bar
